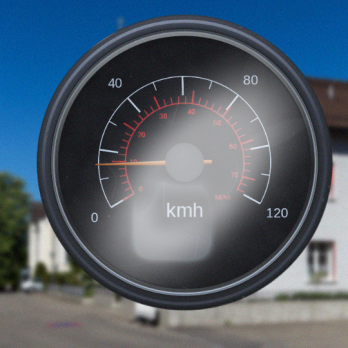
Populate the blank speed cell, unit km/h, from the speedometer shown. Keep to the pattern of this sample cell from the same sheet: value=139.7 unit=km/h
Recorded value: value=15 unit=km/h
